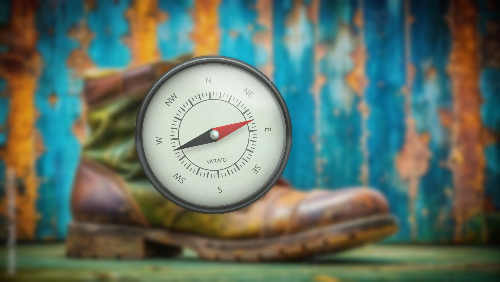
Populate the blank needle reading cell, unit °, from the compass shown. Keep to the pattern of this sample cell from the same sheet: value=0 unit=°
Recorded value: value=75 unit=°
